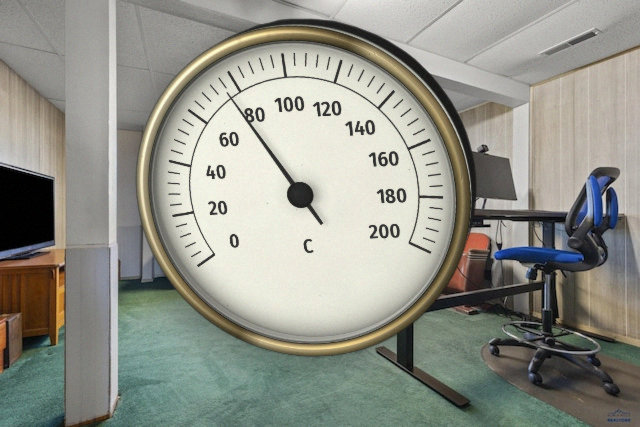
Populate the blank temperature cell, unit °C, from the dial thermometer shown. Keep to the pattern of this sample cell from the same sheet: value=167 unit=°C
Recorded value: value=76 unit=°C
